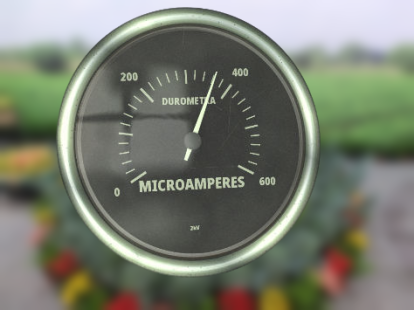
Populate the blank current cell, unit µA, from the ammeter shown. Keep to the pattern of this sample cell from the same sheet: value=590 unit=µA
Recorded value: value=360 unit=µA
